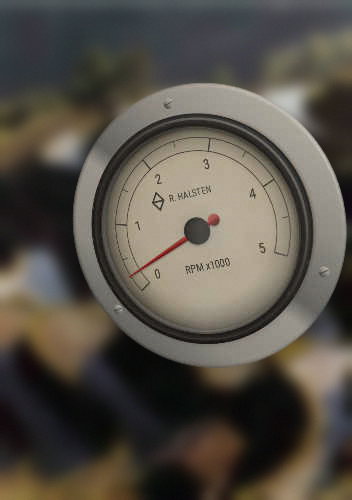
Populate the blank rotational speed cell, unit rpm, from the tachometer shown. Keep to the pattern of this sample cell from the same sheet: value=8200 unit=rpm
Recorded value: value=250 unit=rpm
